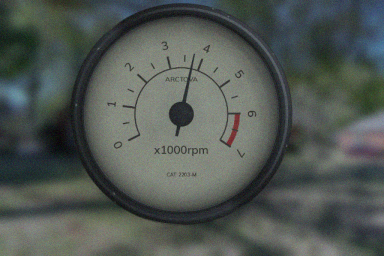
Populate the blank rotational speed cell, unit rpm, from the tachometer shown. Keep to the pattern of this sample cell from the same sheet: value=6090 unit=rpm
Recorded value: value=3750 unit=rpm
